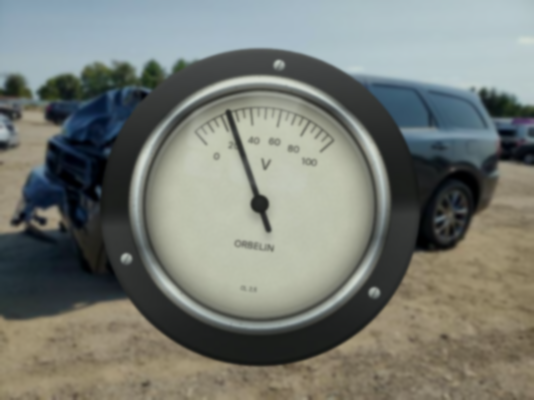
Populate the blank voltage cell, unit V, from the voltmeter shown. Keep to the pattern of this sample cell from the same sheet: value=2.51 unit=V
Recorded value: value=25 unit=V
